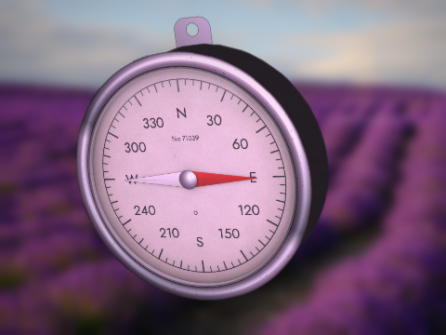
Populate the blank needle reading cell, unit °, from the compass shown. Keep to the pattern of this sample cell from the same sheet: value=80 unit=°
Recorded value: value=90 unit=°
